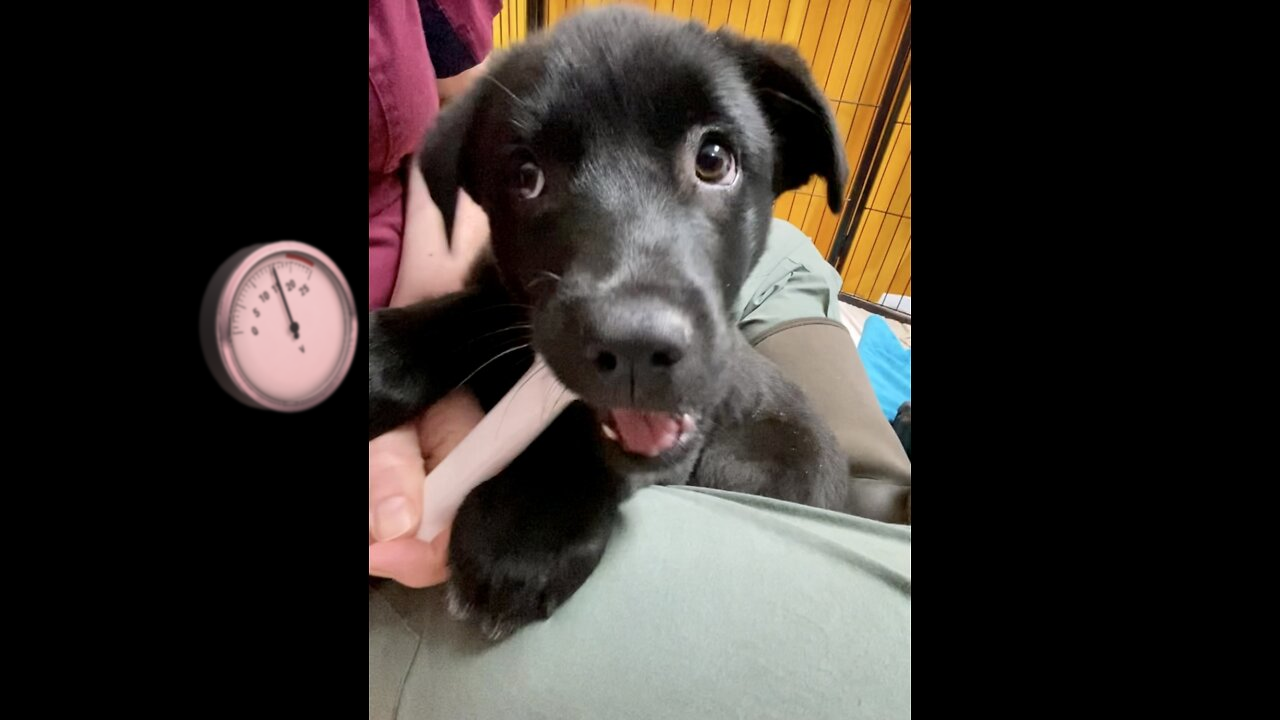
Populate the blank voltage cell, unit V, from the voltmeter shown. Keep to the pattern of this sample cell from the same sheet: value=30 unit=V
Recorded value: value=15 unit=V
